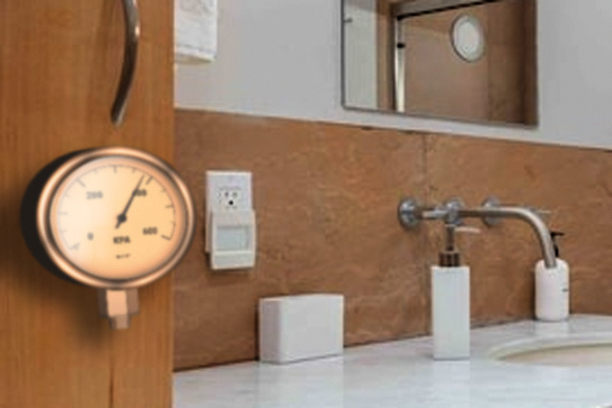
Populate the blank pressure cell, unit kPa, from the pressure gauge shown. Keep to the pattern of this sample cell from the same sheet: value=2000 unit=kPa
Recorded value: value=375 unit=kPa
